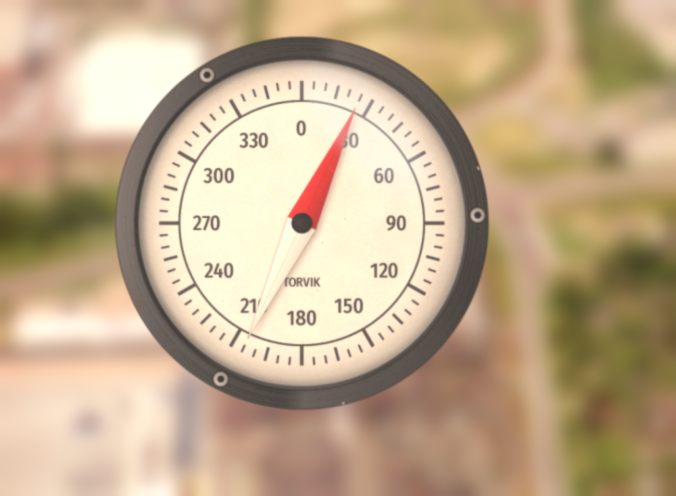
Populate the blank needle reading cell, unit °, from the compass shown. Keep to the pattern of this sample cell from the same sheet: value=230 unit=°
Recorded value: value=25 unit=°
